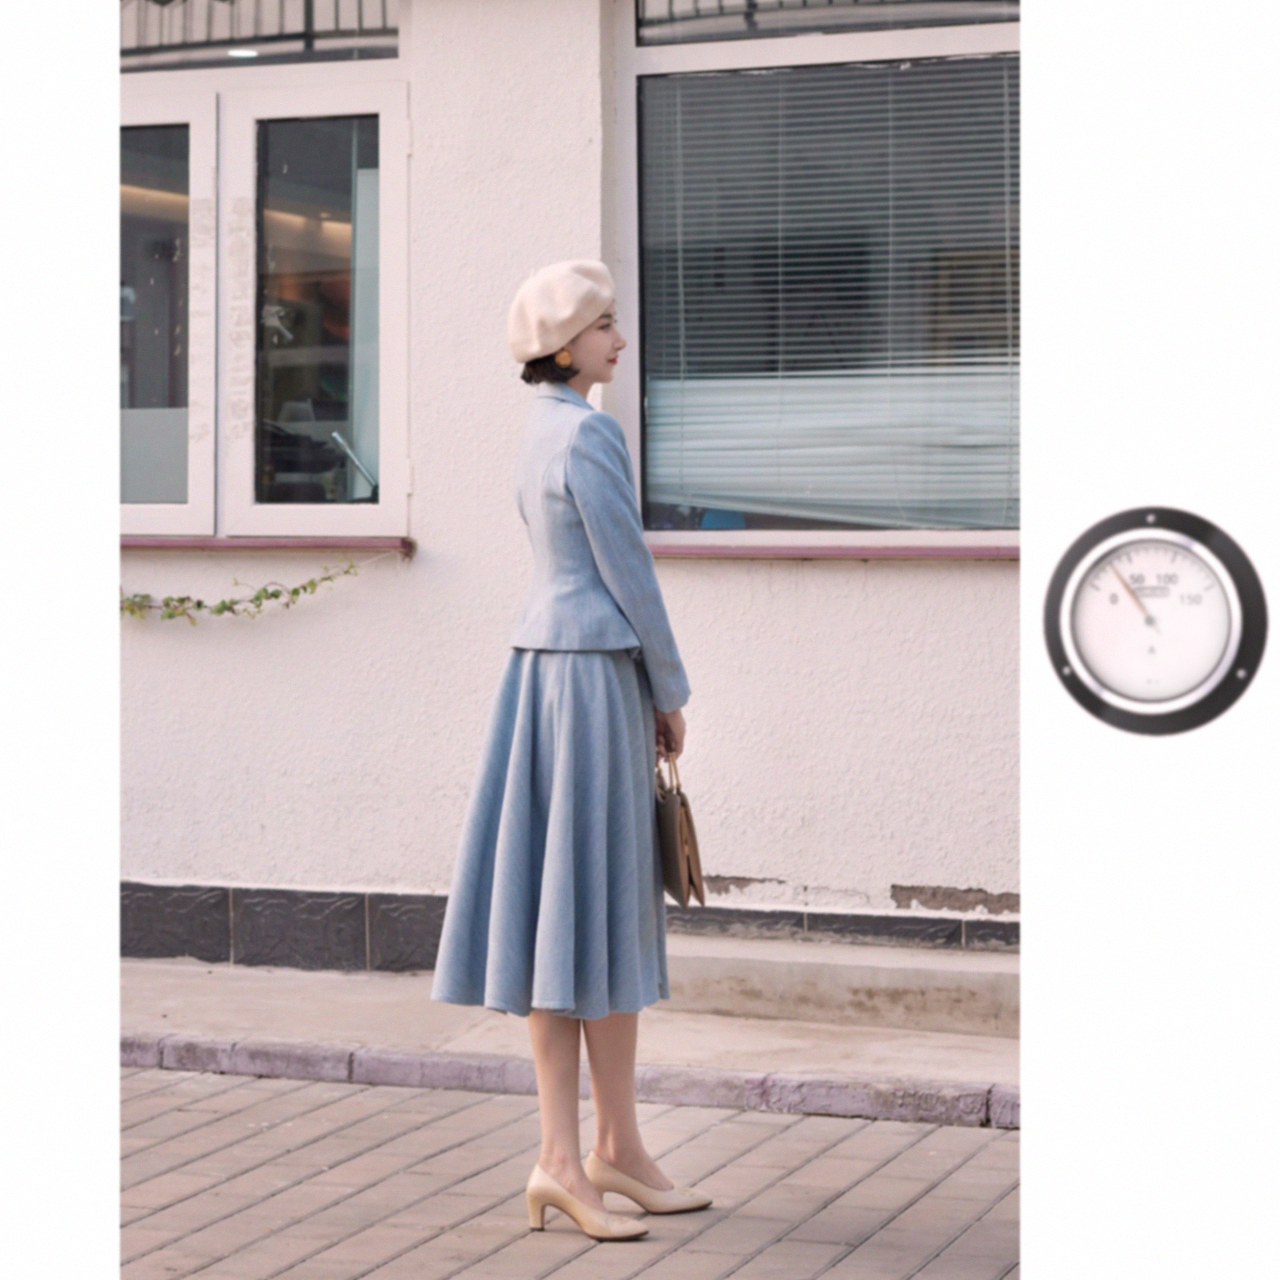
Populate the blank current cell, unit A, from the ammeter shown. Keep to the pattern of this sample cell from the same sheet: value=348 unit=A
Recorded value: value=30 unit=A
